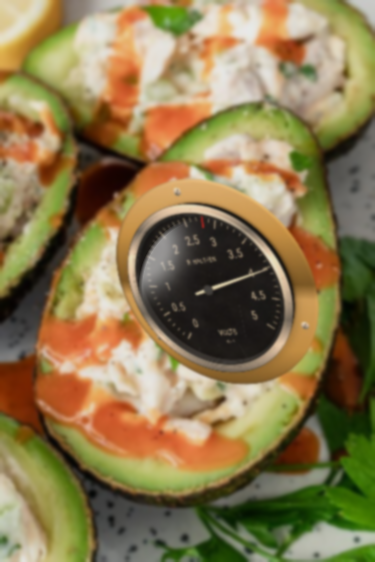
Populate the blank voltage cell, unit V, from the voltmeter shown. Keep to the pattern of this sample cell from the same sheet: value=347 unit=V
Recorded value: value=4 unit=V
